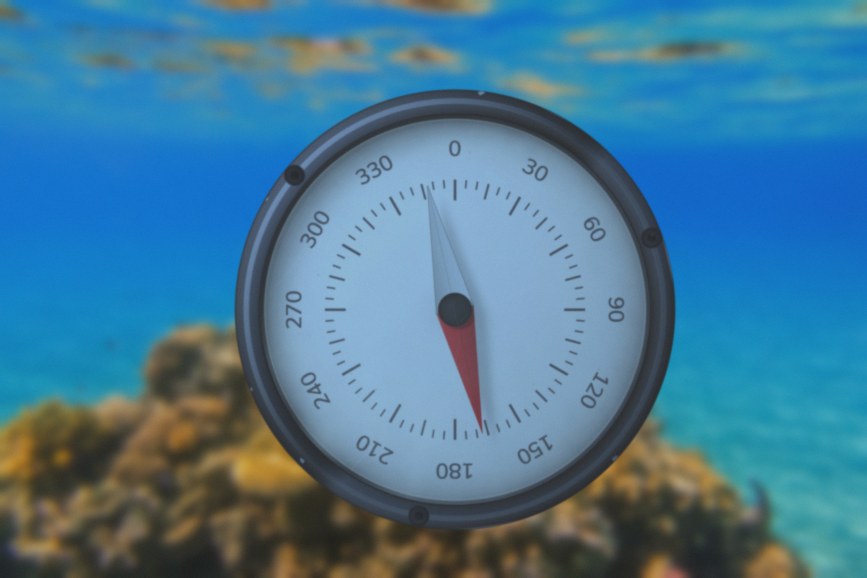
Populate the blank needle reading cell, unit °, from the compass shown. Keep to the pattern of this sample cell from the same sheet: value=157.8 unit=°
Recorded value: value=167.5 unit=°
